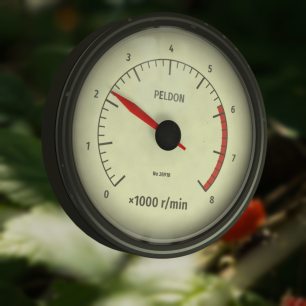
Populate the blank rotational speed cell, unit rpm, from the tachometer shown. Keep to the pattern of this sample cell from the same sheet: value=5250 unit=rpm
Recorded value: value=2200 unit=rpm
